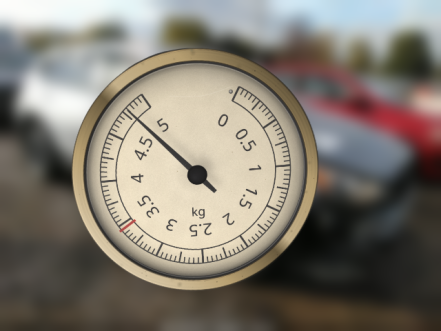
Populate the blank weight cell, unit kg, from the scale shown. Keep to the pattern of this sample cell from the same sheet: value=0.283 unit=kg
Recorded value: value=4.8 unit=kg
